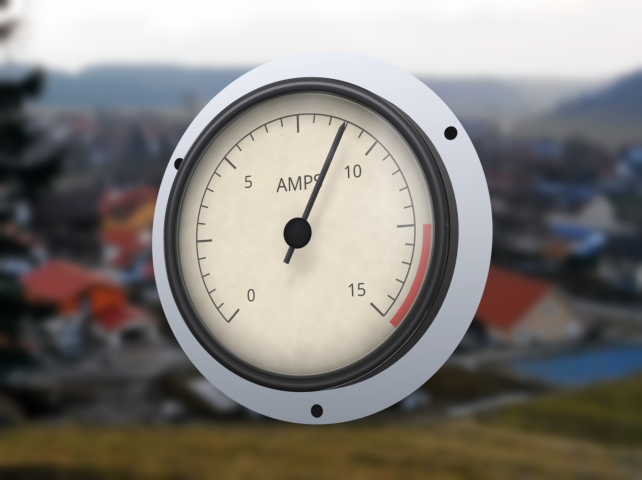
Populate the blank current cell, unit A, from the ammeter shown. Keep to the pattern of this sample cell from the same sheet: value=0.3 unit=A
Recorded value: value=9 unit=A
